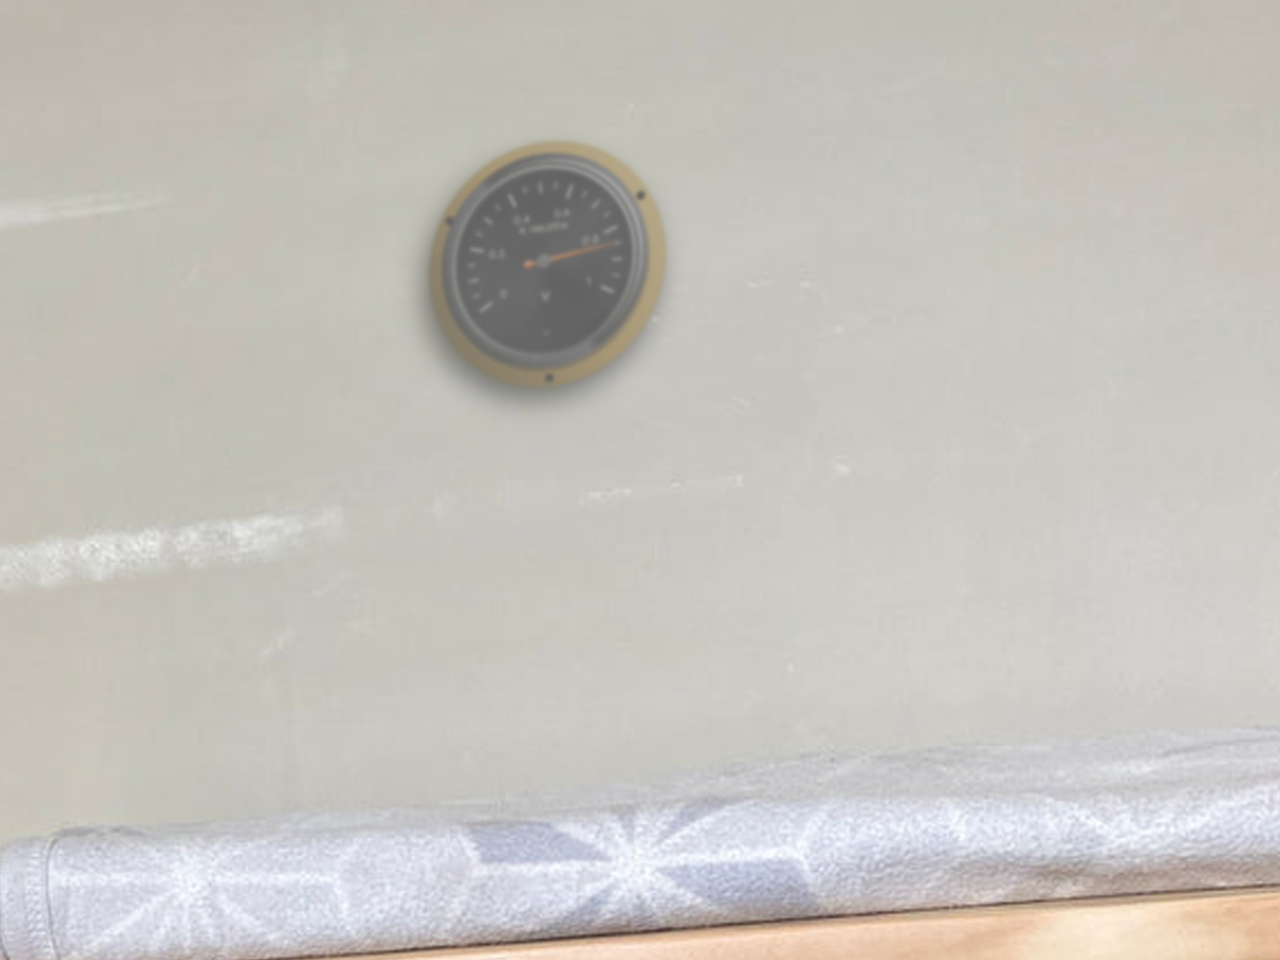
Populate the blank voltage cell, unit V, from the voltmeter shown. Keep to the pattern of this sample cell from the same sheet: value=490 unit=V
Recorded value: value=0.85 unit=V
